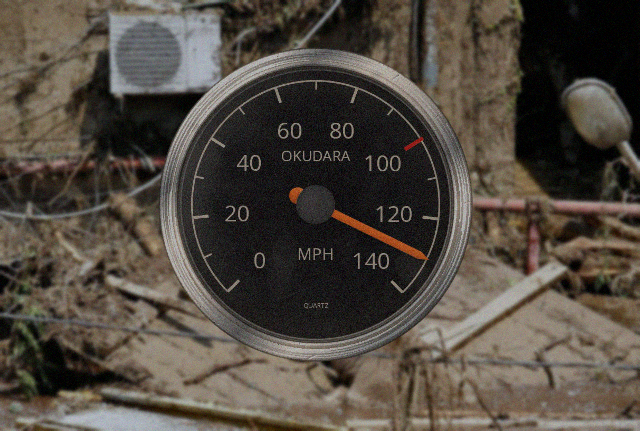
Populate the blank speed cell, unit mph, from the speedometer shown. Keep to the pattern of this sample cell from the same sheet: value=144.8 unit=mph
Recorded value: value=130 unit=mph
